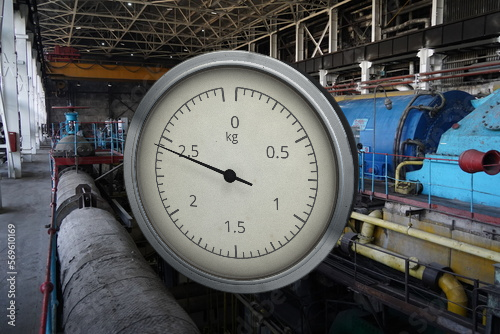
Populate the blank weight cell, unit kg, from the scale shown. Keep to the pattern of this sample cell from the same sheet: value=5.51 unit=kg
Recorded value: value=2.45 unit=kg
